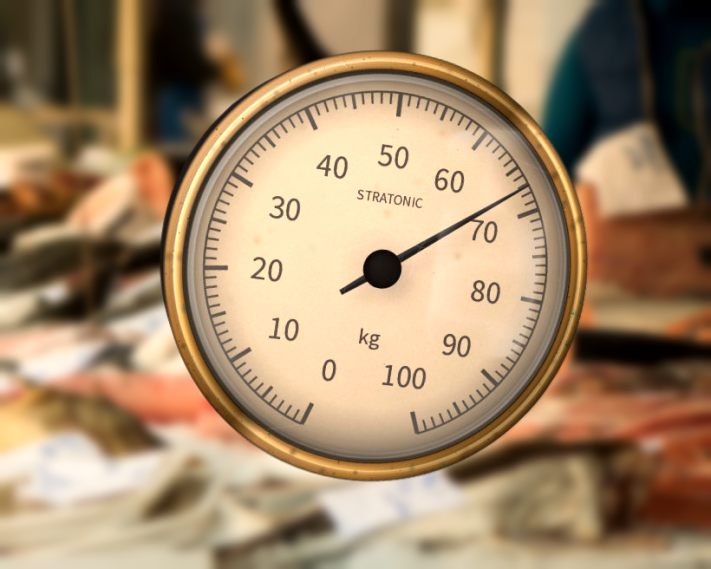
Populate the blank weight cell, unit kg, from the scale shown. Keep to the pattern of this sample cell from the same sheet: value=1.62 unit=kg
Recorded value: value=67 unit=kg
